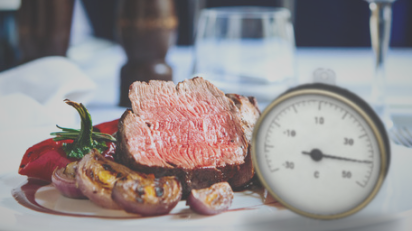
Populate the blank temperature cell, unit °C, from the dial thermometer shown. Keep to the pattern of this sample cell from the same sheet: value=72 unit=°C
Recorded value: value=40 unit=°C
